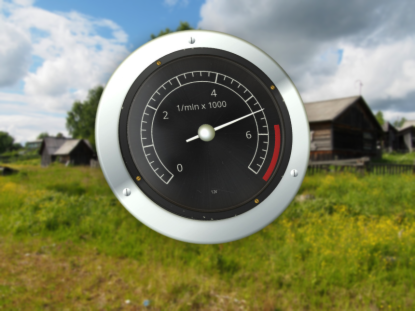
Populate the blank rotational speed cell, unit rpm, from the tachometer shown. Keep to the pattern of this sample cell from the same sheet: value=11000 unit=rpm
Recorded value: value=5400 unit=rpm
